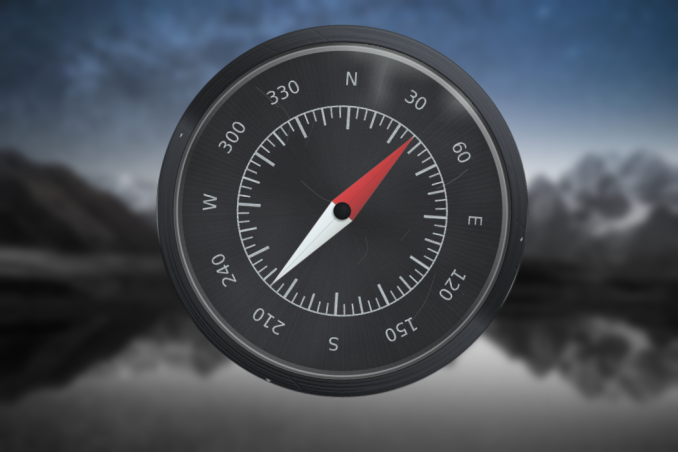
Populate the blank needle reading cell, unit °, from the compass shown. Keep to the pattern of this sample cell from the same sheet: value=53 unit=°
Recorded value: value=40 unit=°
